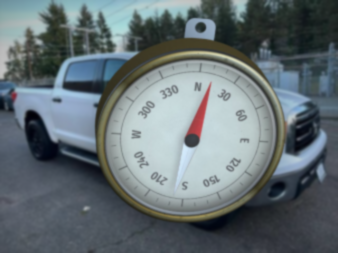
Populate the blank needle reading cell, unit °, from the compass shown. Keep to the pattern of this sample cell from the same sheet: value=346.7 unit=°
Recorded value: value=10 unit=°
